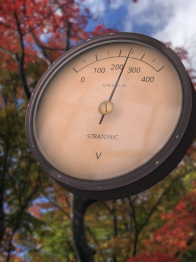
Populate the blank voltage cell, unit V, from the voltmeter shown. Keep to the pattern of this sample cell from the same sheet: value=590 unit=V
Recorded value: value=250 unit=V
